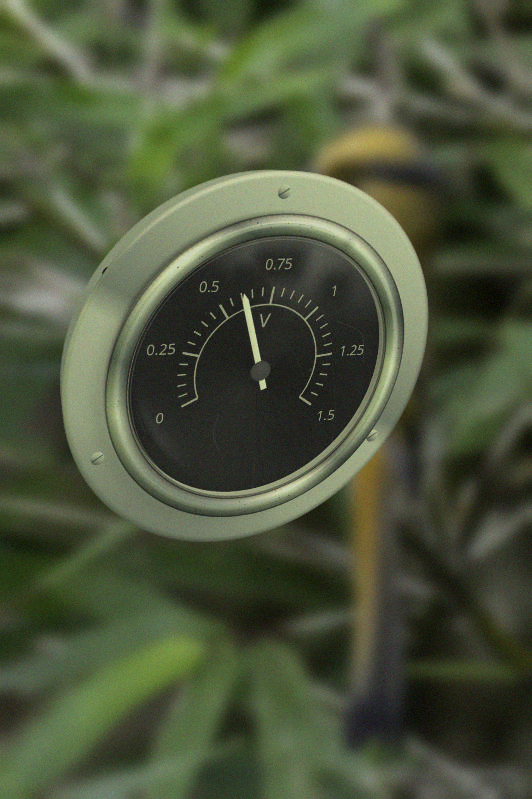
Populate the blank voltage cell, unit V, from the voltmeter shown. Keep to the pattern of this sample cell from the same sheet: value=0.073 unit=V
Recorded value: value=0.6 unit=V
